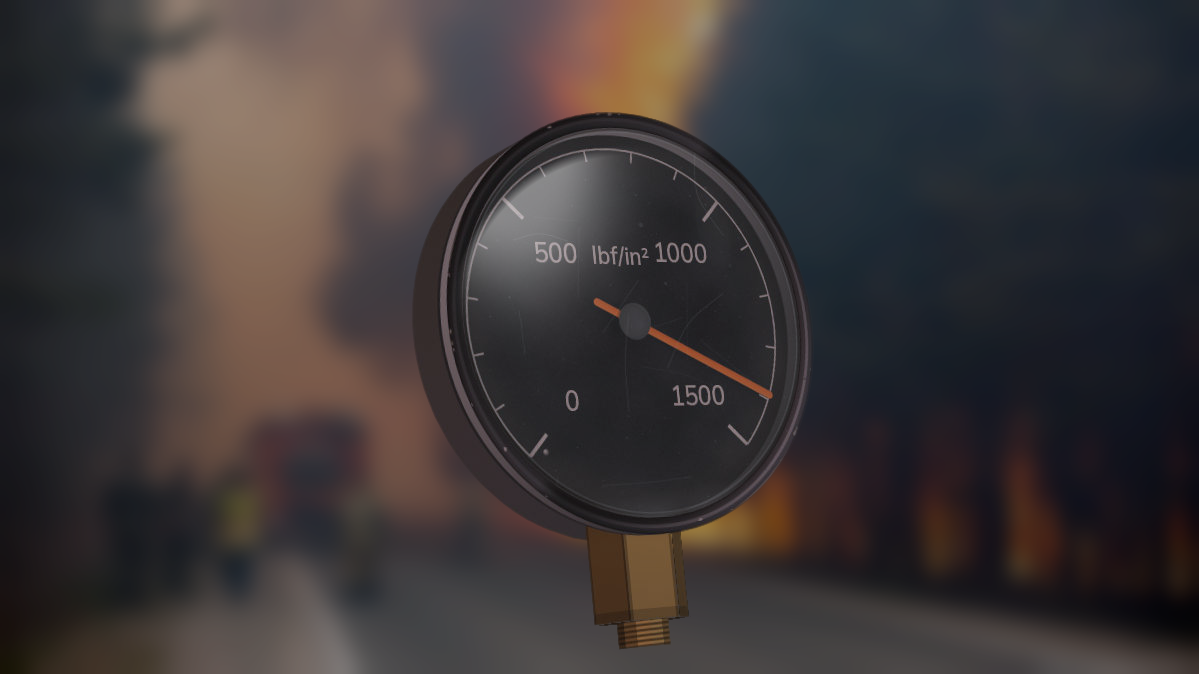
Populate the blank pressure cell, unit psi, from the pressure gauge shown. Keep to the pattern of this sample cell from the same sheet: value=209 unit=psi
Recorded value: value=1400 unit=psi
